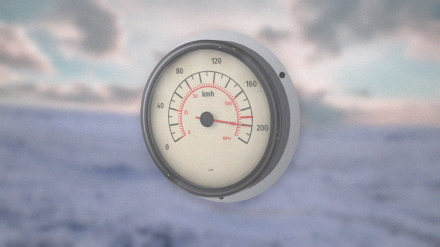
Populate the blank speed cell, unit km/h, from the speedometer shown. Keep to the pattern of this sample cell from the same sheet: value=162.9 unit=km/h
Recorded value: value=200 unit=km/h
